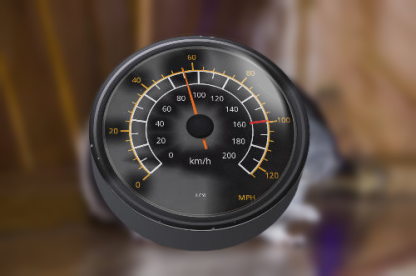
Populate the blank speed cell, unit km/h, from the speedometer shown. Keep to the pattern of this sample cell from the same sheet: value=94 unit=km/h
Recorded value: value=90 unit=km/h
